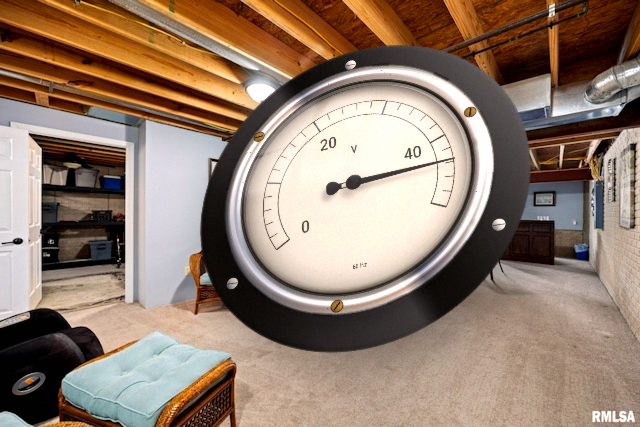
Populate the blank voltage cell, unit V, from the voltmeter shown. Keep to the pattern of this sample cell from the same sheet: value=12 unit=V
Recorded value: value=44 unit=V
